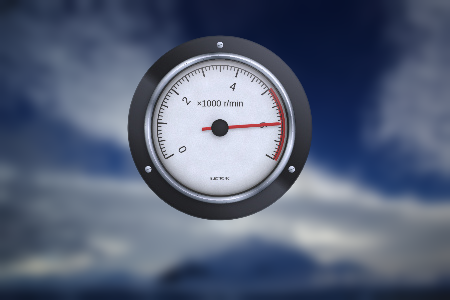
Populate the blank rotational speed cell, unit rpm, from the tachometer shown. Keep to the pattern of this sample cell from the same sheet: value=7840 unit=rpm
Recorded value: value=6000 unit=rpm
